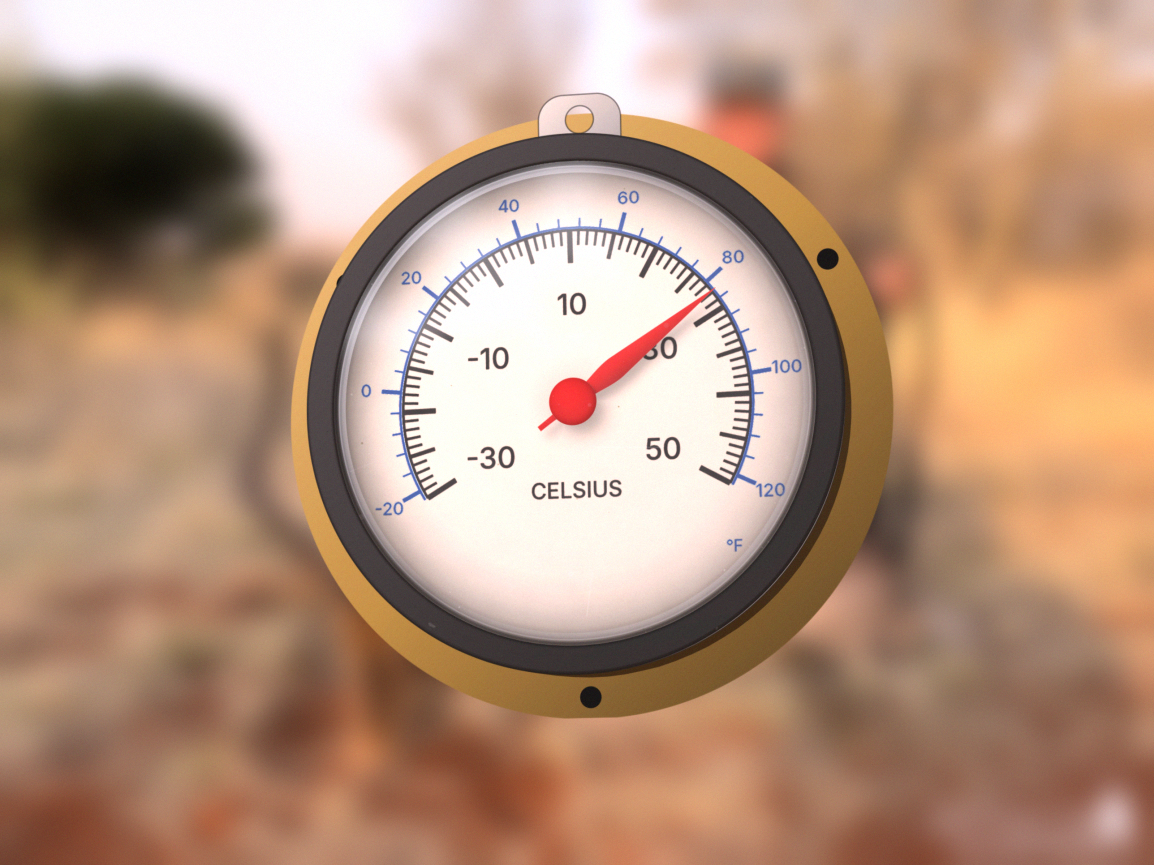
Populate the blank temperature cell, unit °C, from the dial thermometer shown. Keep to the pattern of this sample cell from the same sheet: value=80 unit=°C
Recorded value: value=28 unit=°C
